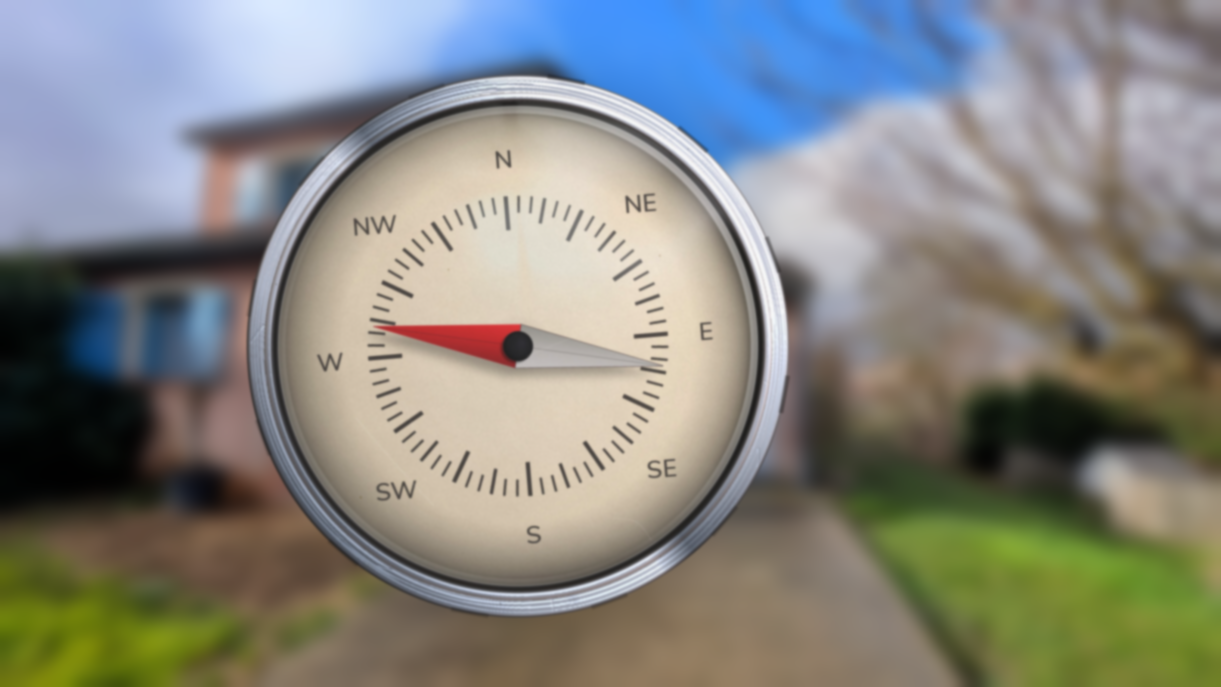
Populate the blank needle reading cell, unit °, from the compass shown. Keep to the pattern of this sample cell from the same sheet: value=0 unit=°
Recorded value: value=282.5 unit=°
